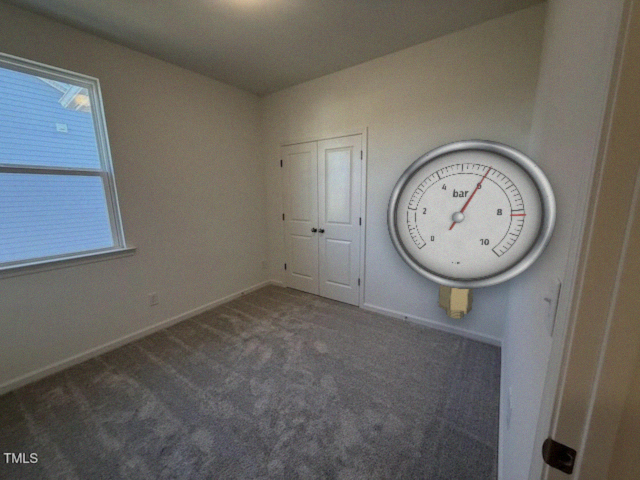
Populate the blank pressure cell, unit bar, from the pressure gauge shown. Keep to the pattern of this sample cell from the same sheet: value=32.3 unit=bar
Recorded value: value=6 unit=bar
